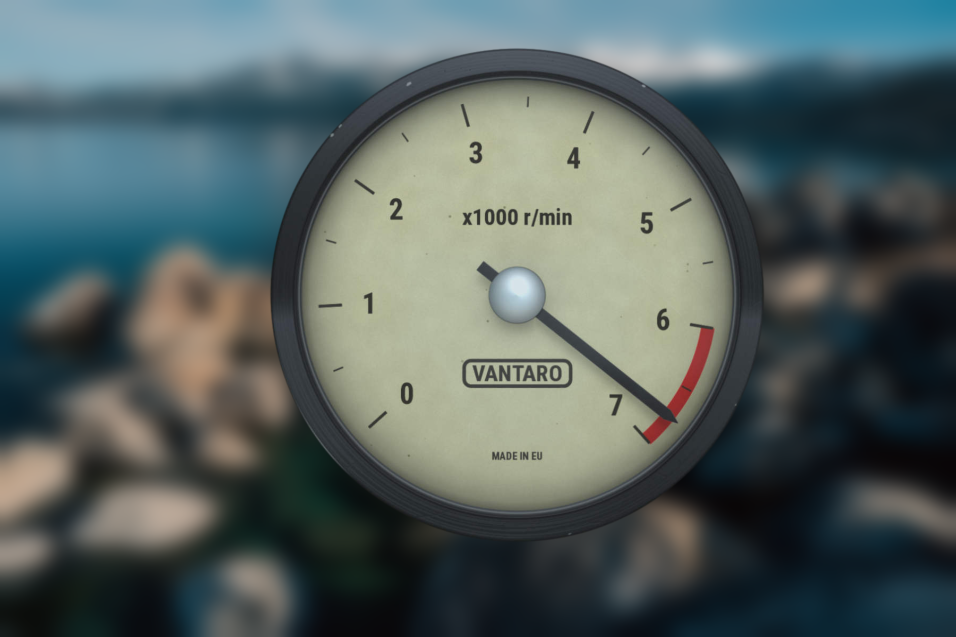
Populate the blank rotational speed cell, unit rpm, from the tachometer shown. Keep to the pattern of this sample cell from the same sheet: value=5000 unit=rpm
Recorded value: value=6750 unit=rpm
